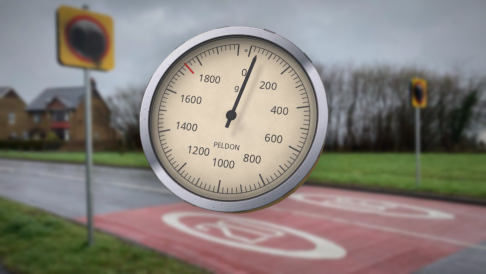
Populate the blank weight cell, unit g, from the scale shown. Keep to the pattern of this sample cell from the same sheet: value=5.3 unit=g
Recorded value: value=40 unit=g
